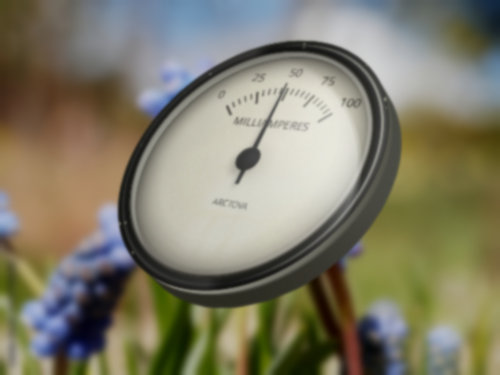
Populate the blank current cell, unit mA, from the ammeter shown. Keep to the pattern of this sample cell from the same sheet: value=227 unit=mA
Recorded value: value=50 unit=mA
